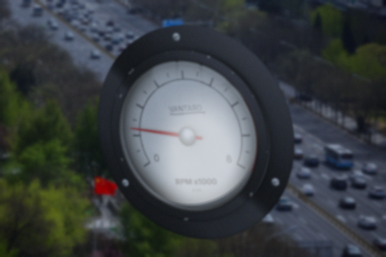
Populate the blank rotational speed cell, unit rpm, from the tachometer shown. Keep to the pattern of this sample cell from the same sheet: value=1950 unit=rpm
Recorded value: value=1250 unit=rpm
